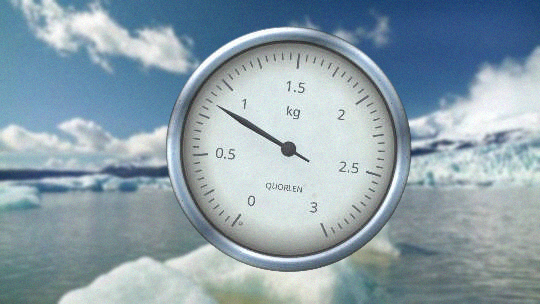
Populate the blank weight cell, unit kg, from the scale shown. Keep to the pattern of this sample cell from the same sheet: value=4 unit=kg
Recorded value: value=0.85 unit=kg
